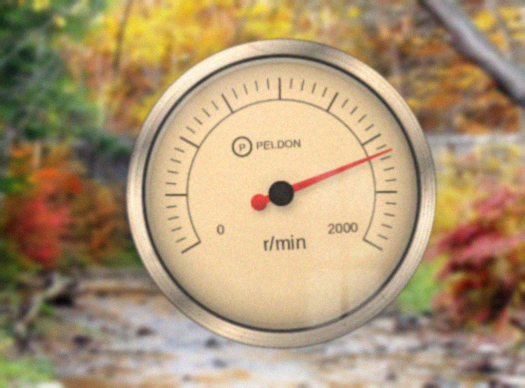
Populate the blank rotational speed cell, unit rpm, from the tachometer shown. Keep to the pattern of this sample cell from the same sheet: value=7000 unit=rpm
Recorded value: value=1575 unit=rpm
